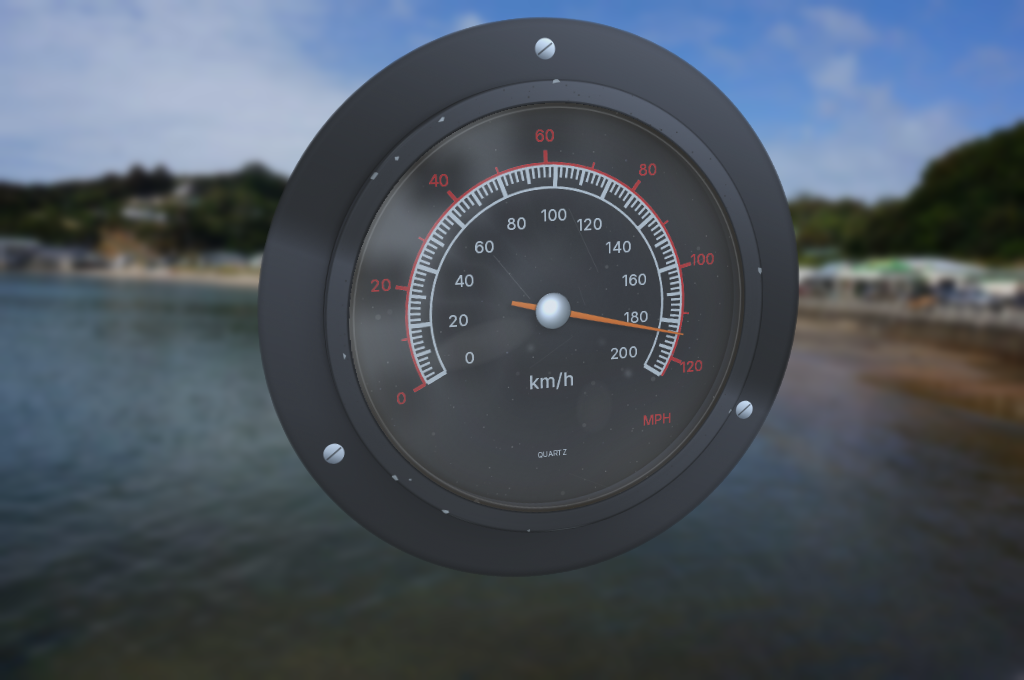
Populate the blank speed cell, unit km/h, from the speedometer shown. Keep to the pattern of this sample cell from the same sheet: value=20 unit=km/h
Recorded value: value=184 unit=km/h
